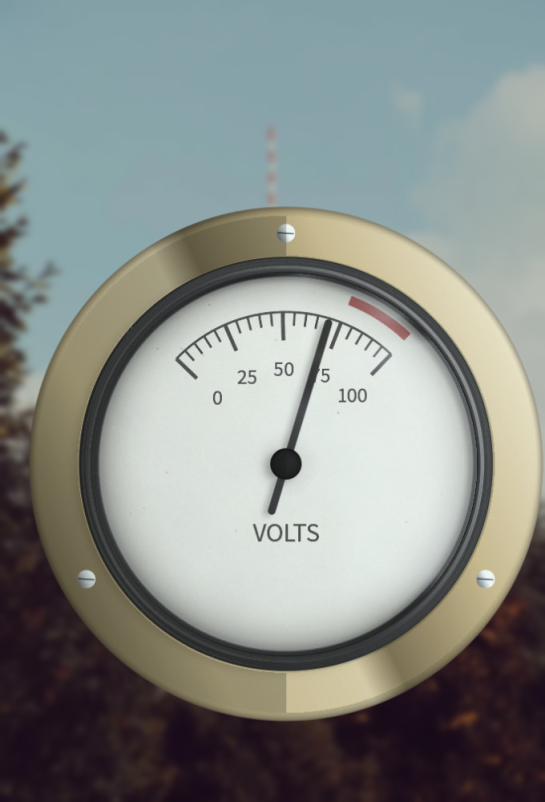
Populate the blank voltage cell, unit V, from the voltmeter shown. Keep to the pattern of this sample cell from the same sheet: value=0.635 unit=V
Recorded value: value=70 unit=V
